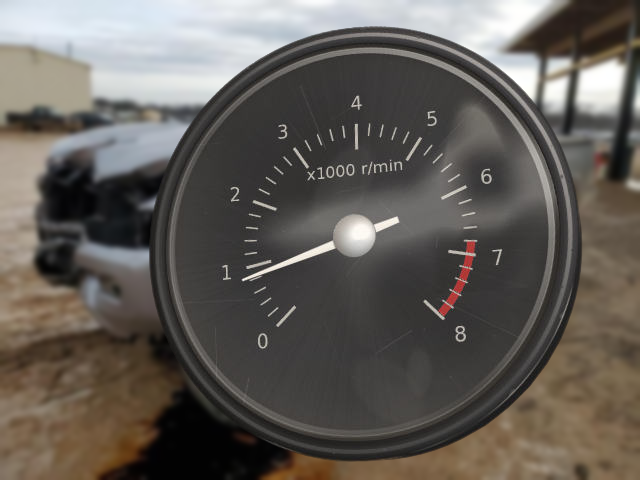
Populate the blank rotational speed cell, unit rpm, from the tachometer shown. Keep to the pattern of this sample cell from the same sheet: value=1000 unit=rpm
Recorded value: value=800 unit=rpm
